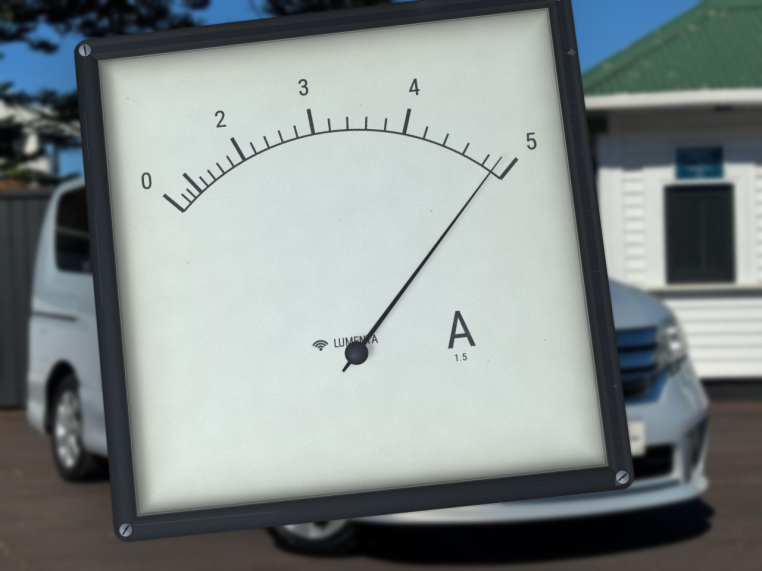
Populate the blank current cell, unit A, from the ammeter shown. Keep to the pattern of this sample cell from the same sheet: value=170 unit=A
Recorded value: value=4.9 unit=A
